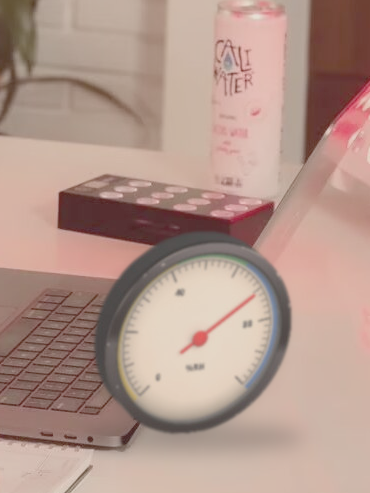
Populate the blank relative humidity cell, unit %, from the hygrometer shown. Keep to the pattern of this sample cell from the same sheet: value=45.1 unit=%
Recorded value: value=70 unit=%
